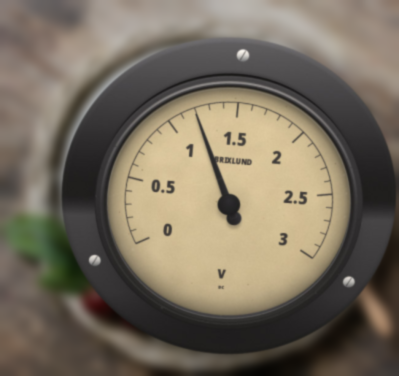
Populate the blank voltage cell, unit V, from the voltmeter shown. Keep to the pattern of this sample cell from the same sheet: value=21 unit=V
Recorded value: value=1.2 unit=V
